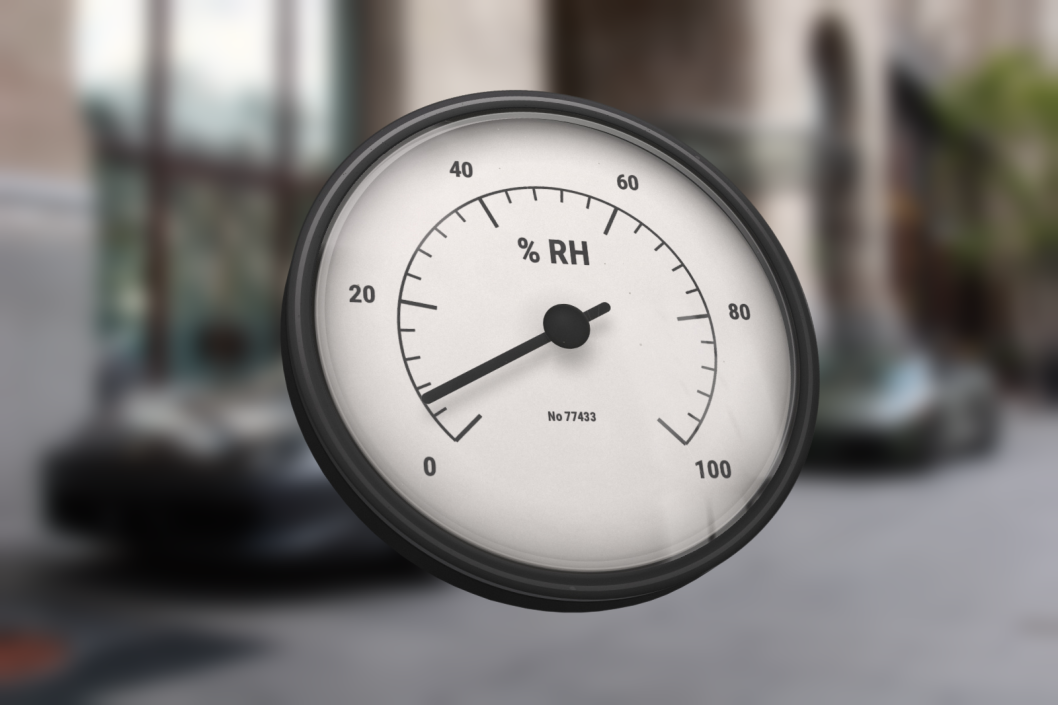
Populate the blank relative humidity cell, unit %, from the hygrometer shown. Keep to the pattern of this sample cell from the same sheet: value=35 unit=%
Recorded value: value=6 unit=%
